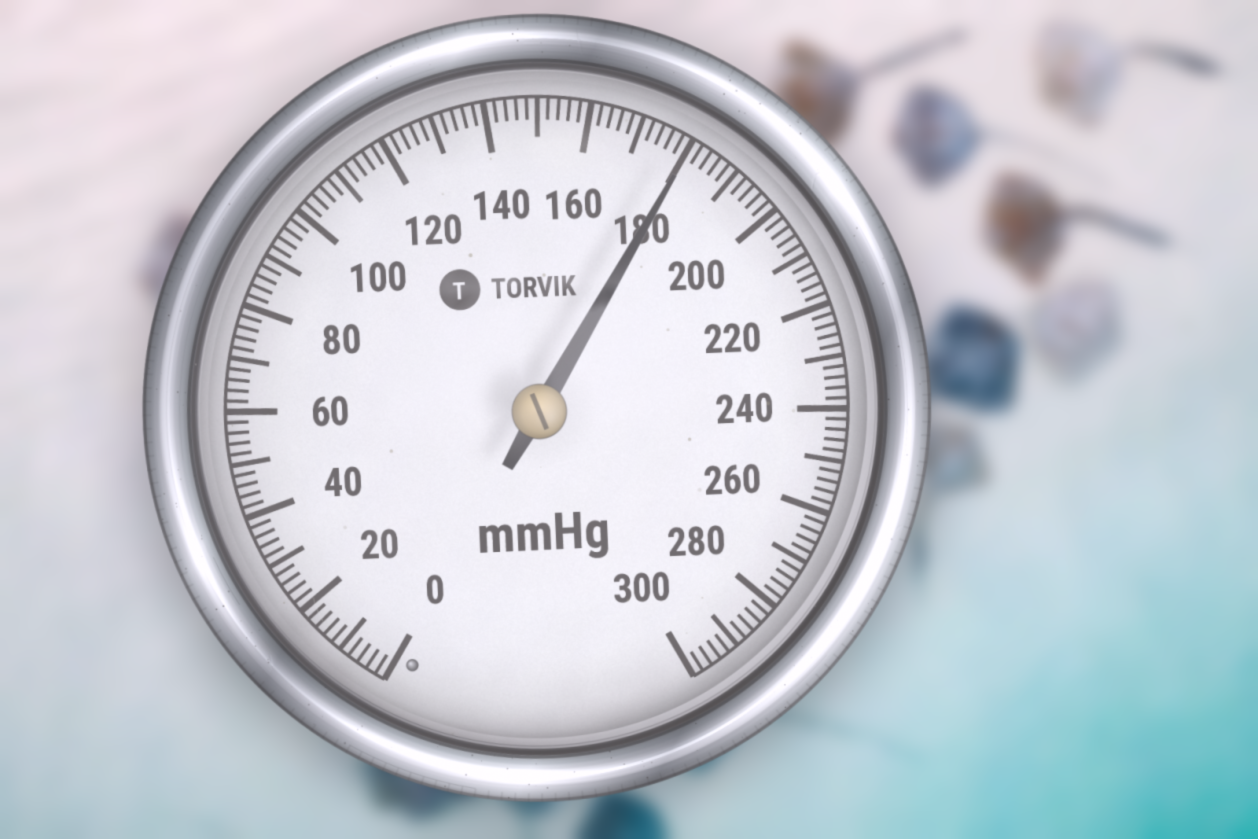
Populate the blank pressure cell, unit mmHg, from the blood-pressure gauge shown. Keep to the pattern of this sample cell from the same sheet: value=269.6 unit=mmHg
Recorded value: value=180 unit=mmHg
